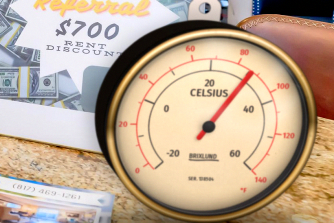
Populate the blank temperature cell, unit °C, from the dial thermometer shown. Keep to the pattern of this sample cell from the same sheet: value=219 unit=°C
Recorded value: value=30 unit=°C
